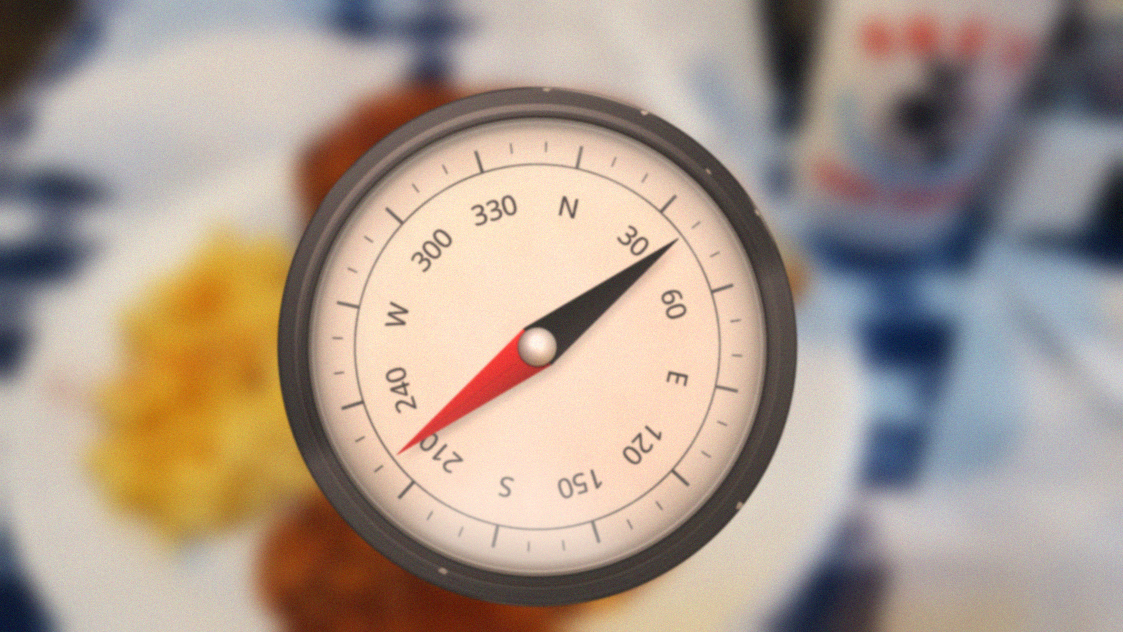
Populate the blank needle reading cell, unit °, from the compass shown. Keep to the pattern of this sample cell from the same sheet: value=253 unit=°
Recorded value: value=220 unit=°
